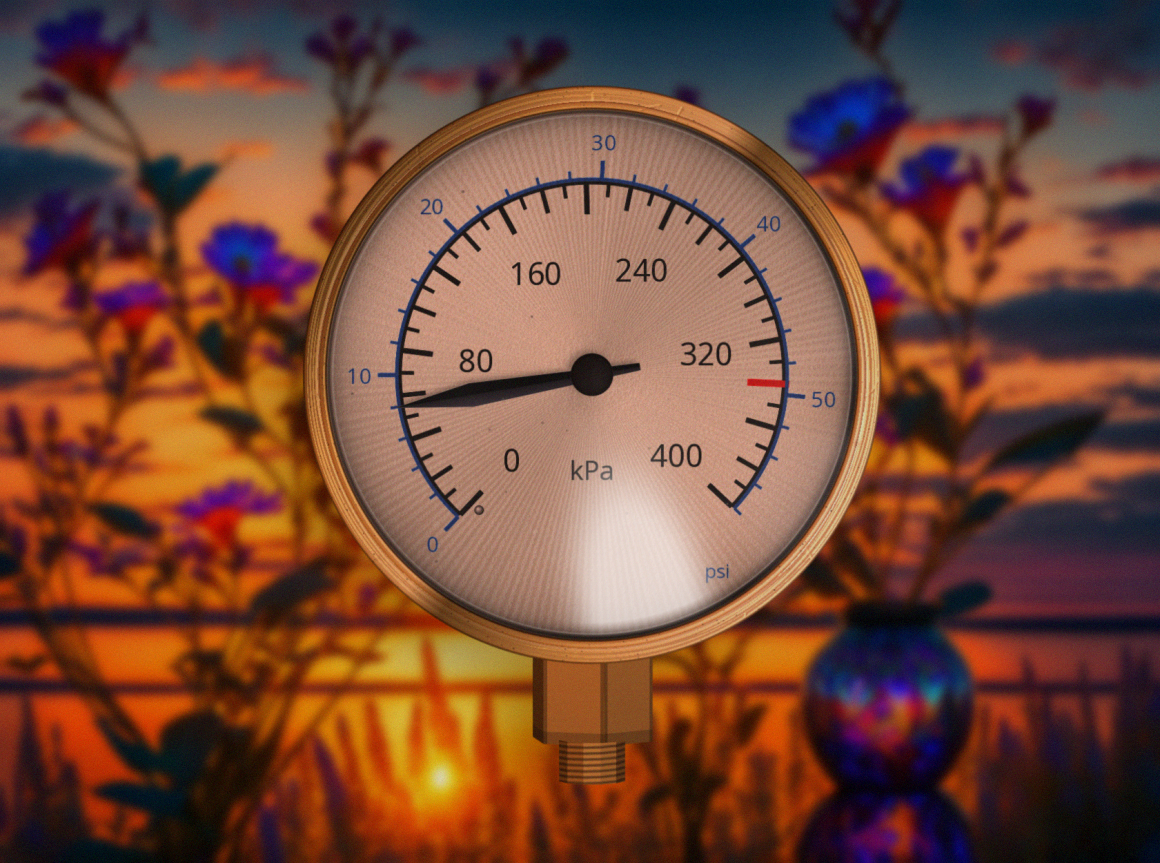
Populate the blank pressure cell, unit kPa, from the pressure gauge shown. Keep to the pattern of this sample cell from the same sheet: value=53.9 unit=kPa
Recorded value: value=55 unit=kPa
